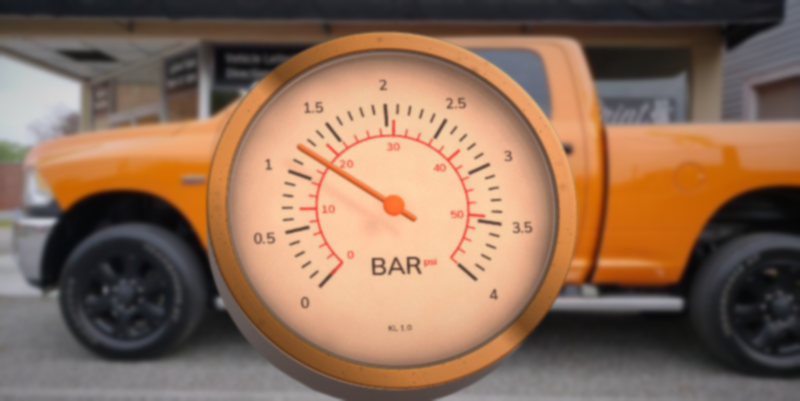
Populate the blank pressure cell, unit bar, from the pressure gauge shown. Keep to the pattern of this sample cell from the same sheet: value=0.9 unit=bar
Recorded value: value=1.2 unit=bar
